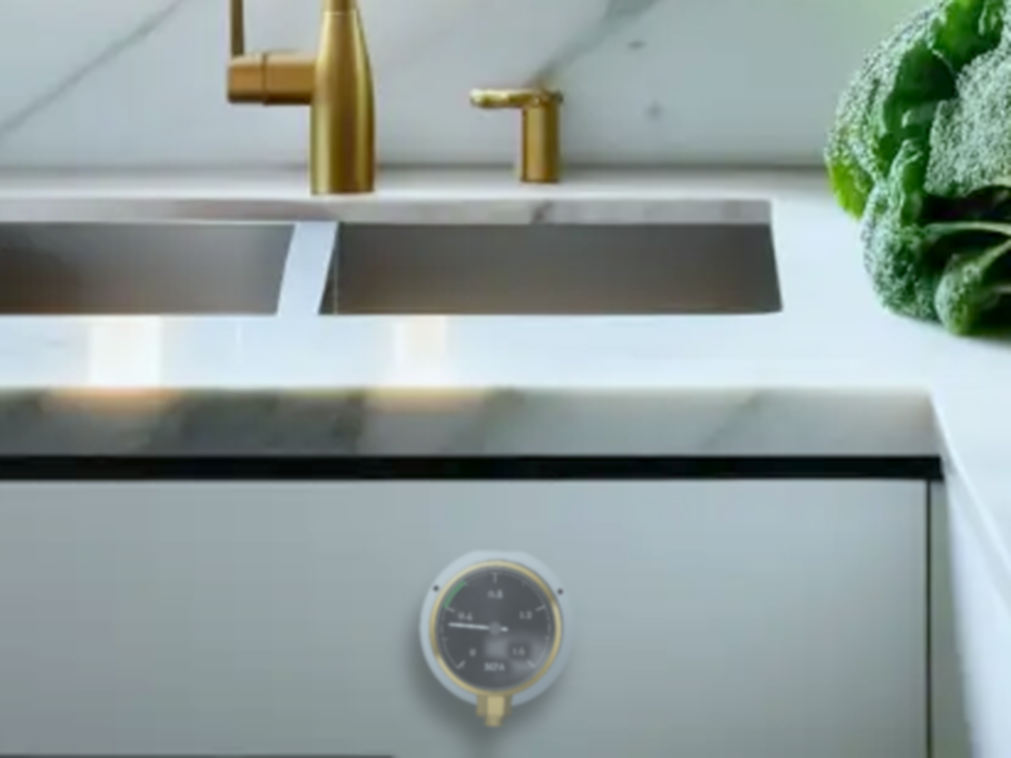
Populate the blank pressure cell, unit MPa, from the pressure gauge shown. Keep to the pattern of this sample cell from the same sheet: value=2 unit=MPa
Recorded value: value=0.3 unit=MPa
